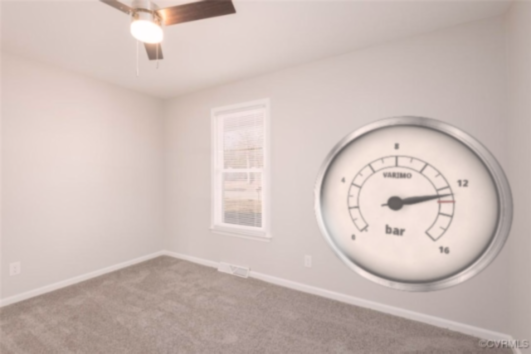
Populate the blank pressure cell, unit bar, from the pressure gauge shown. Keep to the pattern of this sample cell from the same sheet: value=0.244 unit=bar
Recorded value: value=12.5 unit=bar
